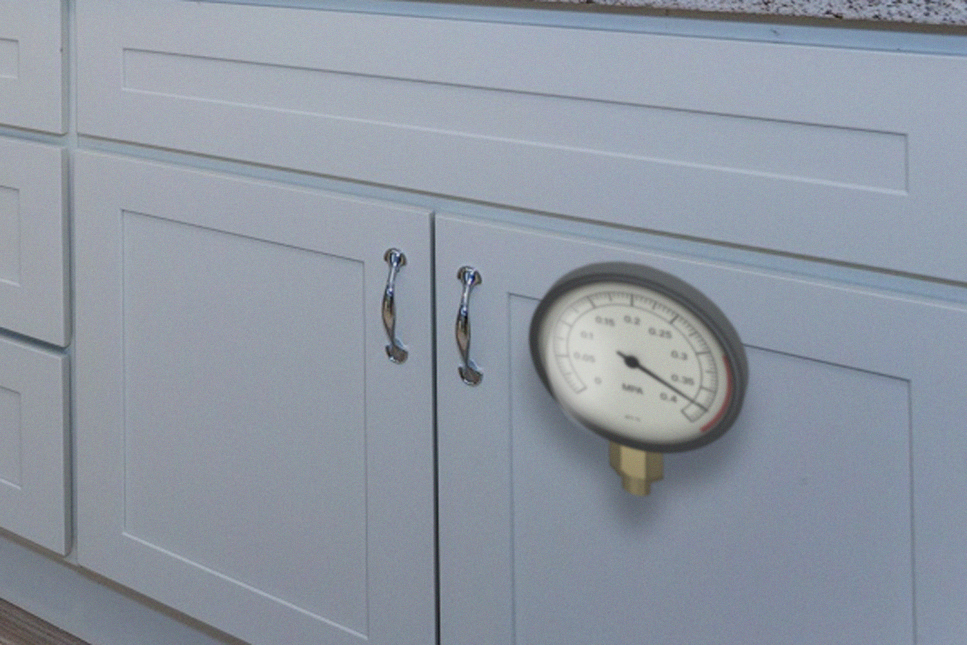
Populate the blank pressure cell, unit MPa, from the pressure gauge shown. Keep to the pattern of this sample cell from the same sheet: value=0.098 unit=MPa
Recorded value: value=0.375 unit=MPa
